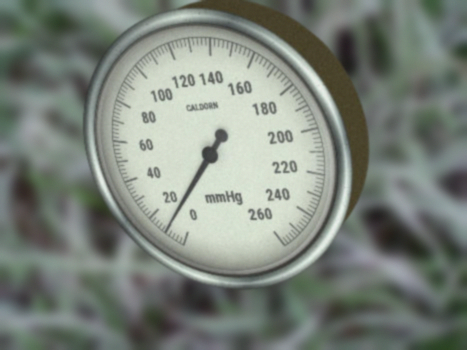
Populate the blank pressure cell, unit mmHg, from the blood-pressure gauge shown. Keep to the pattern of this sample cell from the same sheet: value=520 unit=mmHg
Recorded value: value=10 unit=mmHg
